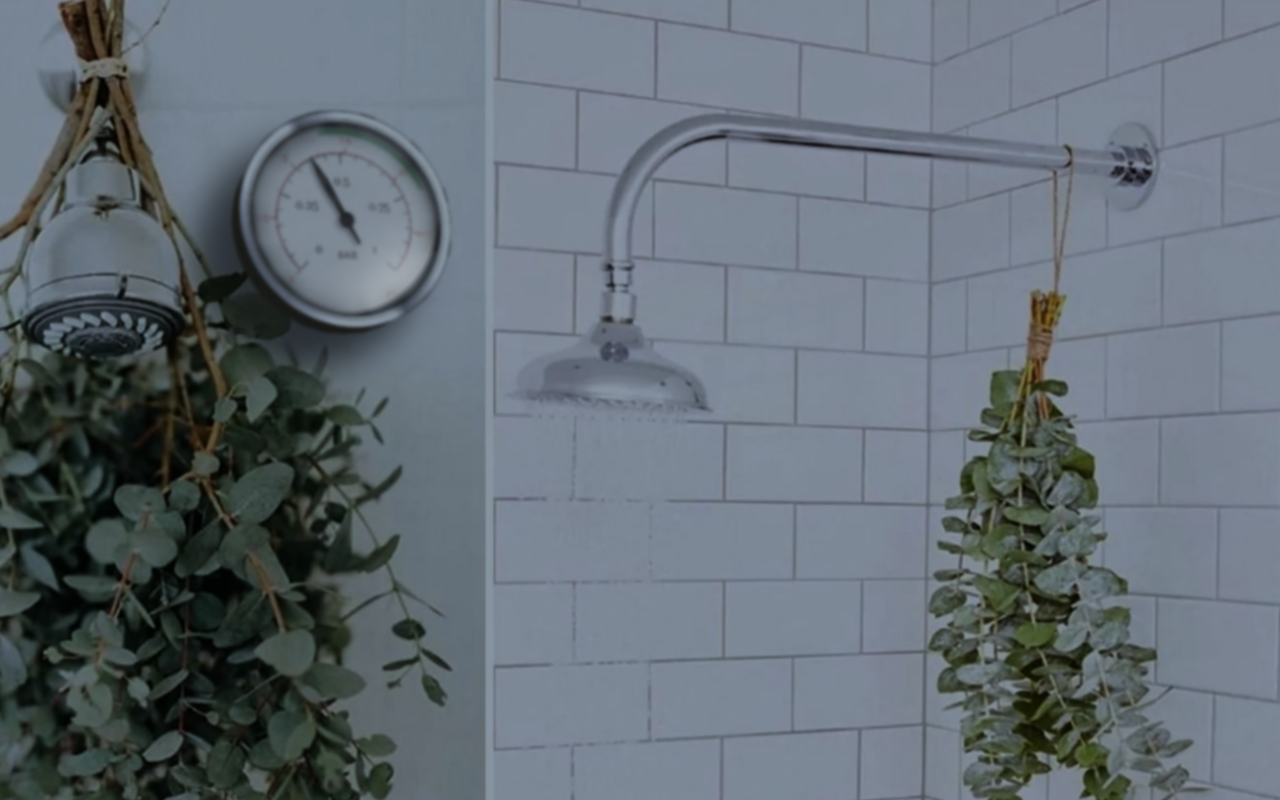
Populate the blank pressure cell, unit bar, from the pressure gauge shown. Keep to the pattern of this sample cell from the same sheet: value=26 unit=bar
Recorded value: value=0.4 unit=bar
